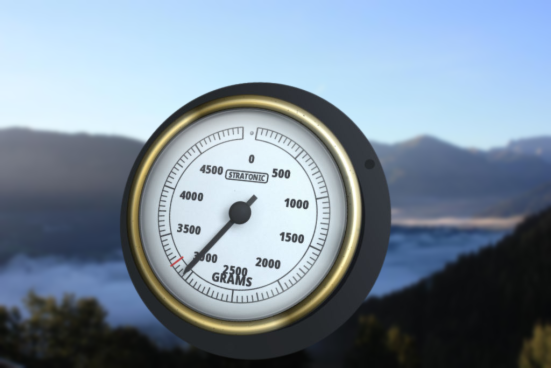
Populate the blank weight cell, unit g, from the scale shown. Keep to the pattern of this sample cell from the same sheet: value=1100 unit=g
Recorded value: value=3050 unit=g
